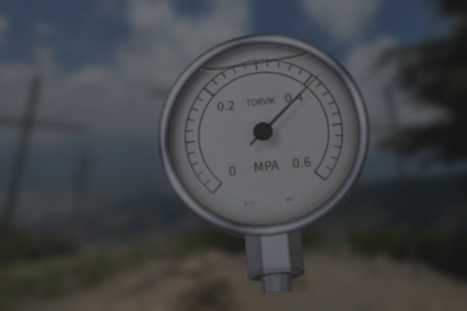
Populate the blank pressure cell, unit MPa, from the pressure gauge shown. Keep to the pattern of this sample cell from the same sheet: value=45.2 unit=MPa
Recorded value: value=0.41 unit=MPa
